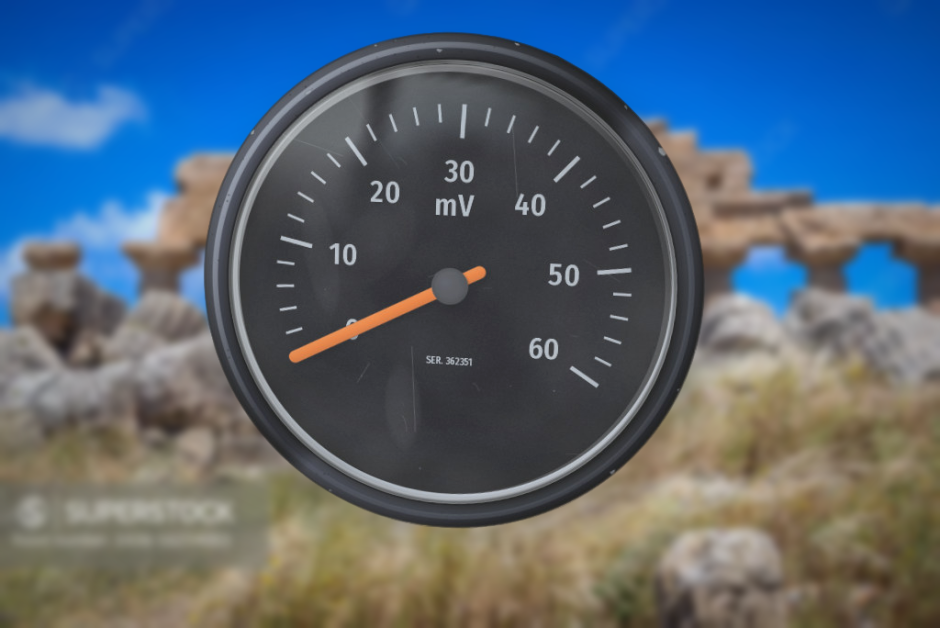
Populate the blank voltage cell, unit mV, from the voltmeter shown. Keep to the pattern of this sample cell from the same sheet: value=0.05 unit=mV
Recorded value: value=0 unit=mV
